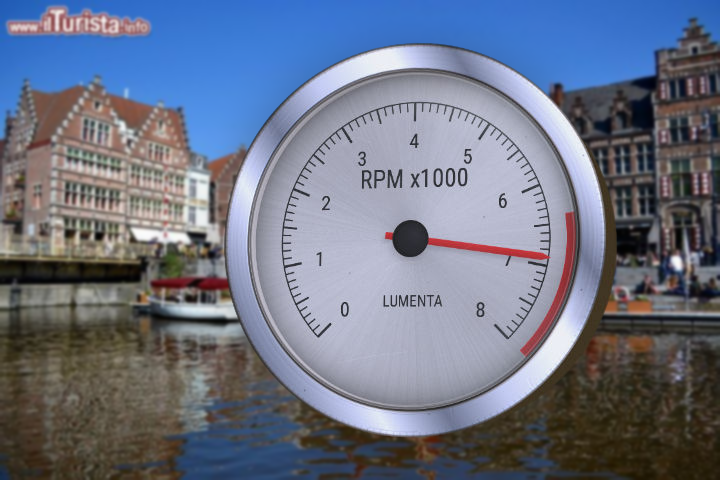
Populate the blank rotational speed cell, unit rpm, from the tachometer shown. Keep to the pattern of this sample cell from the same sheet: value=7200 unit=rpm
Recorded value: value=6900 unit=rpm
